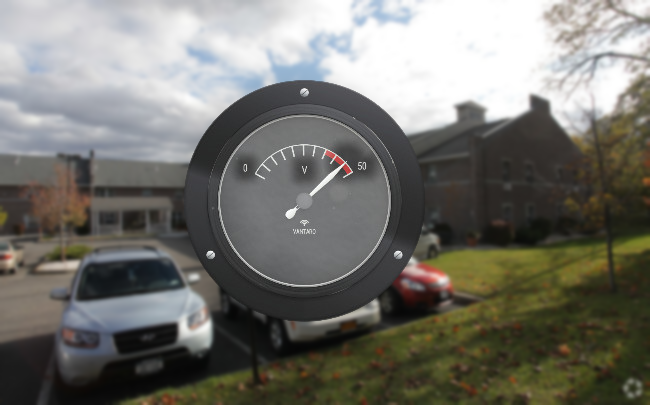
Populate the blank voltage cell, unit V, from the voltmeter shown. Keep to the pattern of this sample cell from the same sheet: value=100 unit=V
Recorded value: value=45 unit=V
